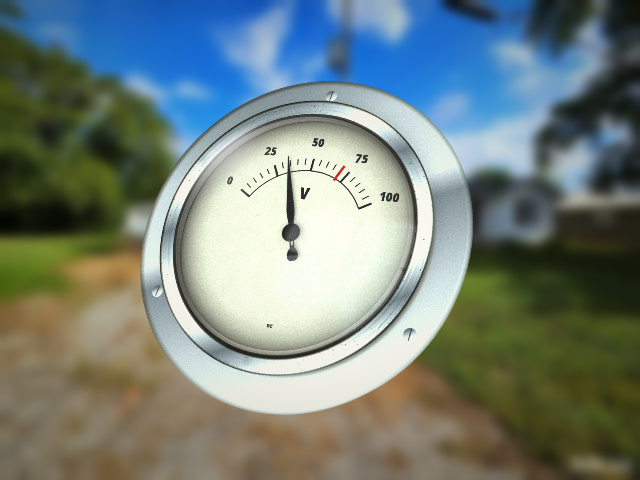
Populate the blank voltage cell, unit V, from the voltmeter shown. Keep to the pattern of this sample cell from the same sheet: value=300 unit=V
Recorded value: value=35 unit=V
